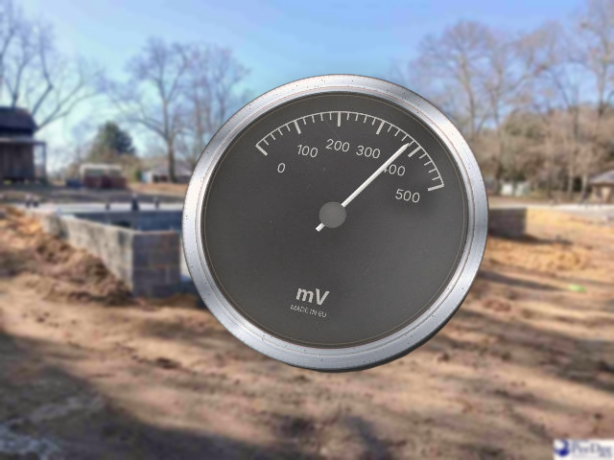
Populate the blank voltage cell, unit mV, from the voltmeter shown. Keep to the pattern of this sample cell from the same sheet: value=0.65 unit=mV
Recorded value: value=380 unit=mV
